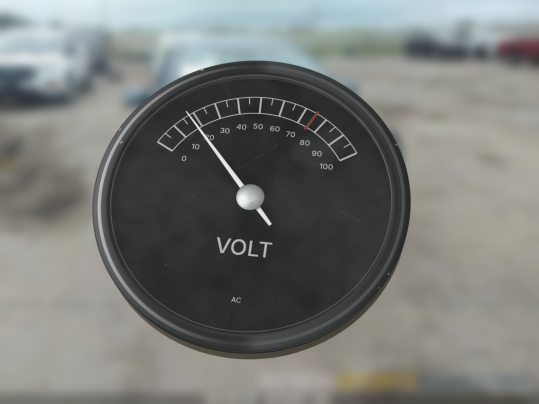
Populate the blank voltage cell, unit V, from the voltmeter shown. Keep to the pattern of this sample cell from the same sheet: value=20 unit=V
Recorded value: value=17.5 unit=V
